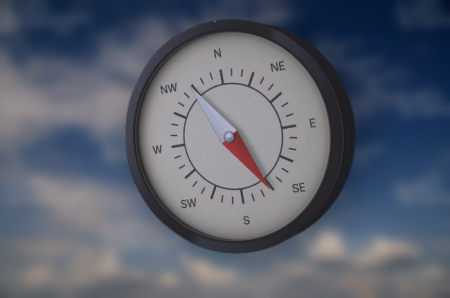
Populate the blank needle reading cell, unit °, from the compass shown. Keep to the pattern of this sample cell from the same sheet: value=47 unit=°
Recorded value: value=150 unit=°
